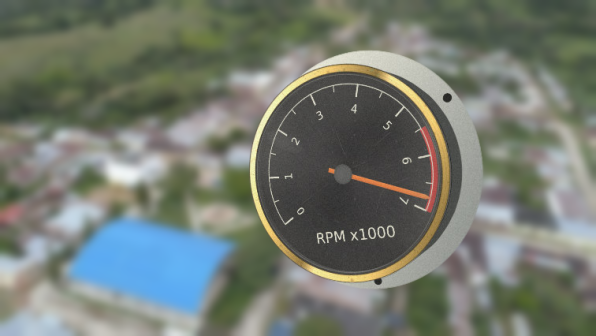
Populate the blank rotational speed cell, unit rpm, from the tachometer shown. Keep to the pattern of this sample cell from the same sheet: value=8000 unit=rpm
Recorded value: value=6750 unit=rpm
